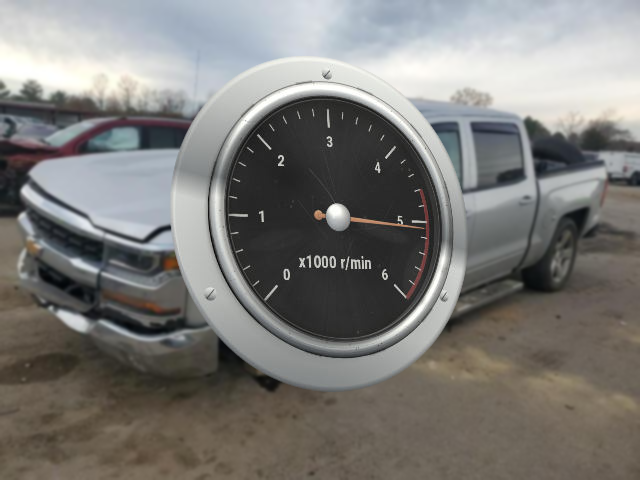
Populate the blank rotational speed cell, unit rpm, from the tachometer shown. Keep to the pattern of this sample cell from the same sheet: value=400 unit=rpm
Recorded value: value=5100 unit=rpm
